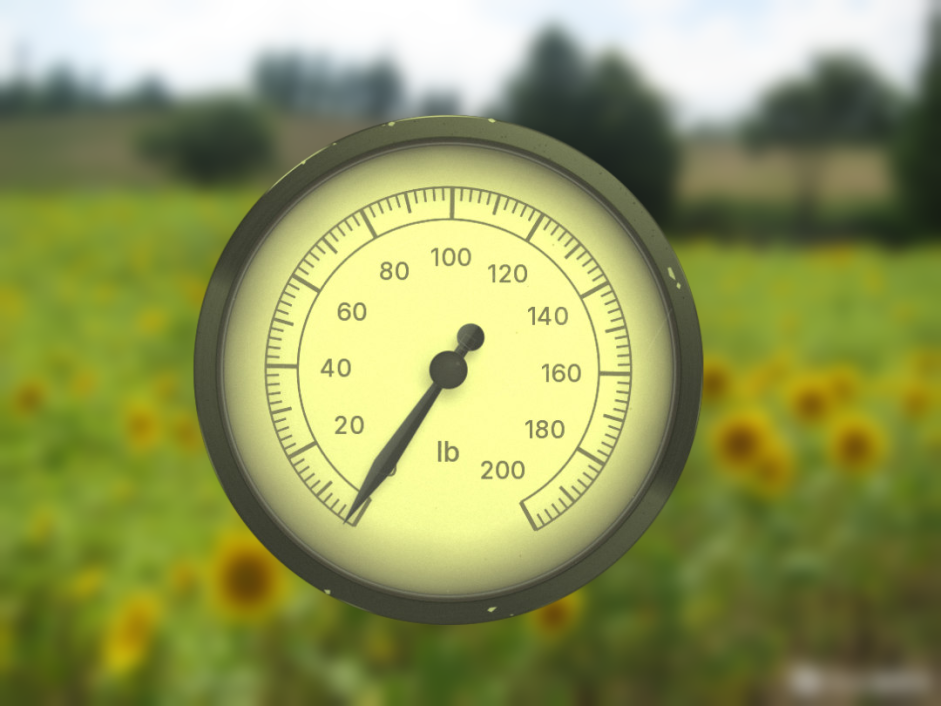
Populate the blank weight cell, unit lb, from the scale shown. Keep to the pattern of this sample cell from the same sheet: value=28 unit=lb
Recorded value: value=2 unit=lb
